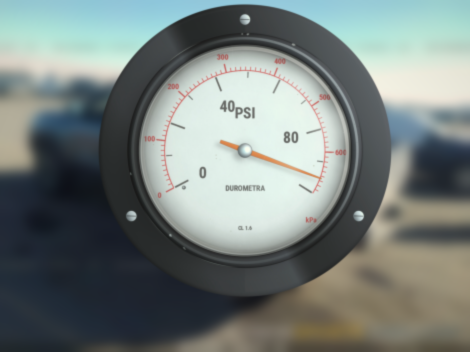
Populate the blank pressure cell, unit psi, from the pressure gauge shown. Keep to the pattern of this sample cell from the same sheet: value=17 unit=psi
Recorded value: value=95 unit=psi
